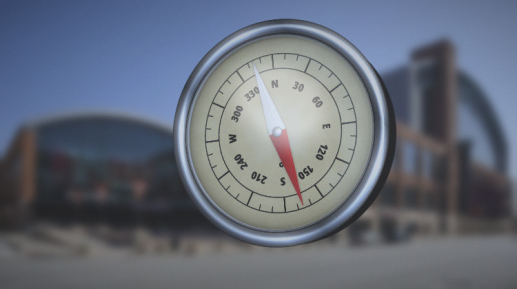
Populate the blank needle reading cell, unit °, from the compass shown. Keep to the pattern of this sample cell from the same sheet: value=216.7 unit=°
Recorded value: value=165 unit=°
